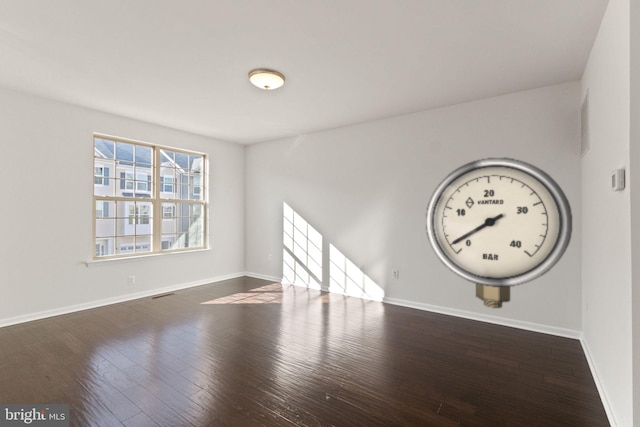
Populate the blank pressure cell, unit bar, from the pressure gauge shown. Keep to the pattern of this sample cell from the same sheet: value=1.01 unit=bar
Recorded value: value=2 unit=bar
